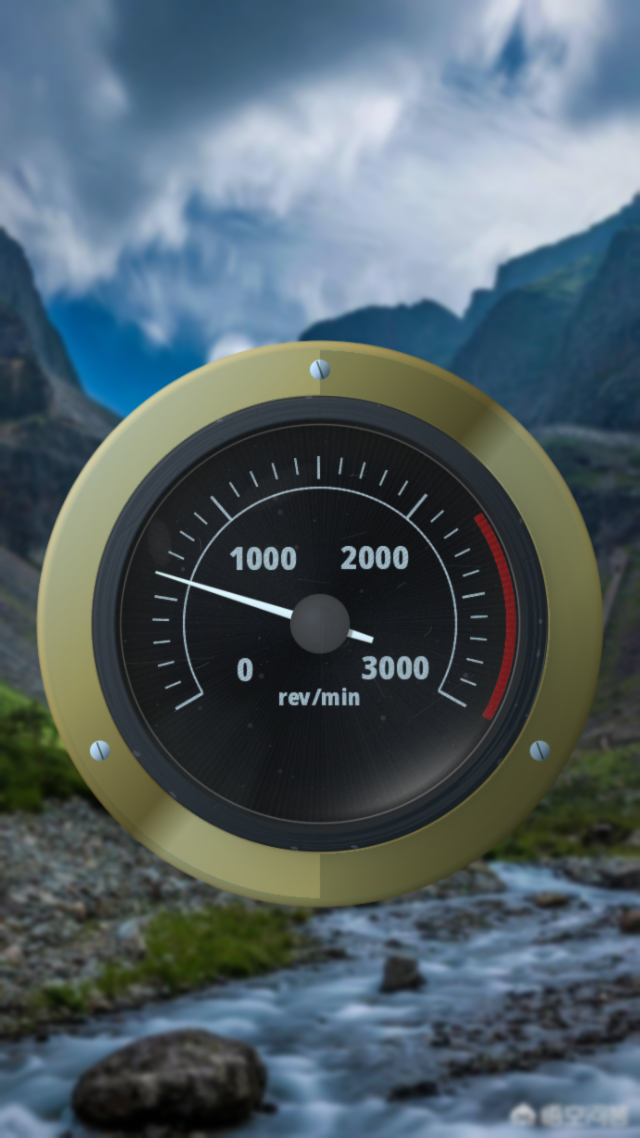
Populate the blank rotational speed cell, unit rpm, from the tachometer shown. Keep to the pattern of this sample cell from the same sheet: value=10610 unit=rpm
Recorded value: value=600 unit=rpm
